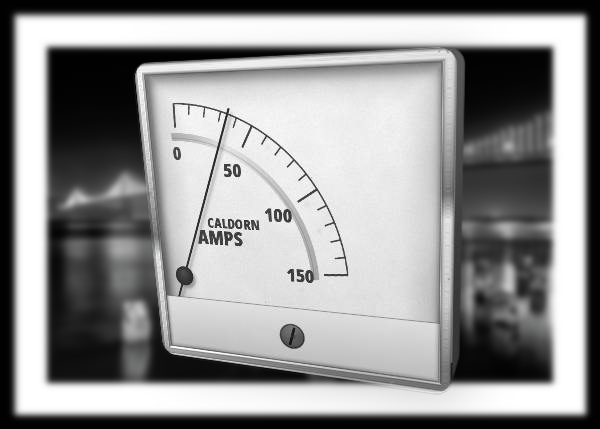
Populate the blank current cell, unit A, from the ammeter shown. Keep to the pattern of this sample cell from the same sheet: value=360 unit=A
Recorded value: value=35 unit=A
